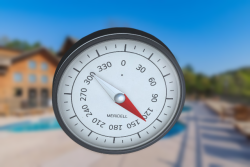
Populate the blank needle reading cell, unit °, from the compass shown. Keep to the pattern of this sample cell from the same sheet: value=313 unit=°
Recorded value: value=130 unit=°
